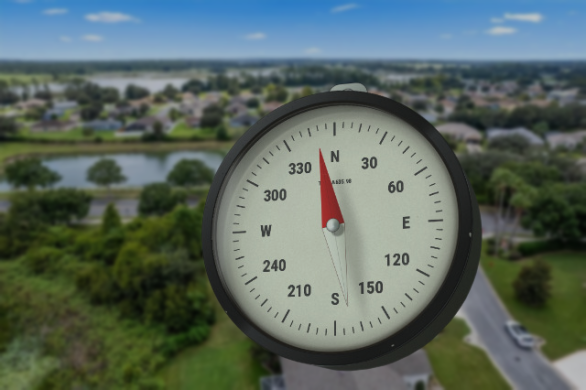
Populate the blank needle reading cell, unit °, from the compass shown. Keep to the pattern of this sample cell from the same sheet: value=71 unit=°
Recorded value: value=350 unit=°
